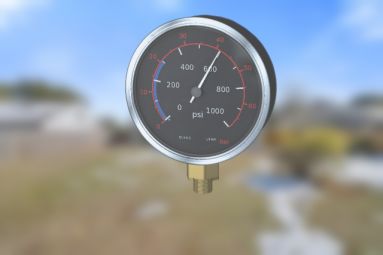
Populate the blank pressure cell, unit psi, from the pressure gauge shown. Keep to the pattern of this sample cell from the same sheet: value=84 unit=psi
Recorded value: value=600 unit=psi
